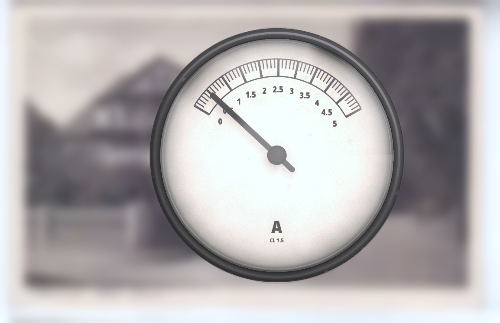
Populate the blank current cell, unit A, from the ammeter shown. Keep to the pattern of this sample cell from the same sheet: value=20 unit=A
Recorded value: value=0.5 unit=A
